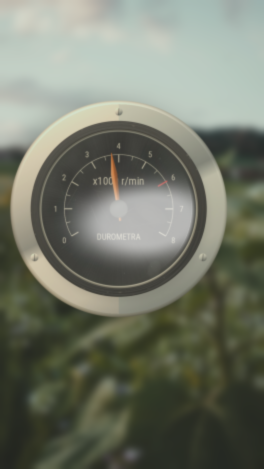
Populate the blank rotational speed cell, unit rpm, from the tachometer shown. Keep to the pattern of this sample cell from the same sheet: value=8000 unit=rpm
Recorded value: value=3750 unit=rpm
